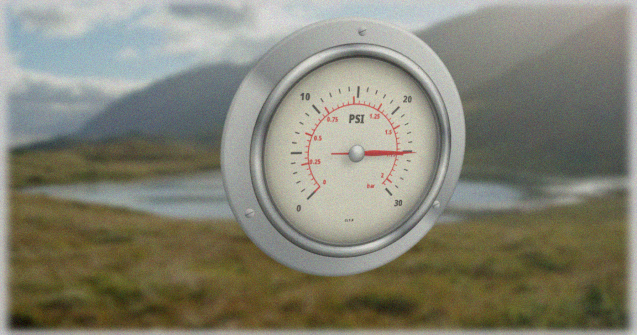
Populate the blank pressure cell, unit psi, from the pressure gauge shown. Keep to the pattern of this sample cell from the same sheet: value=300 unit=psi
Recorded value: value=25 unit=psi
